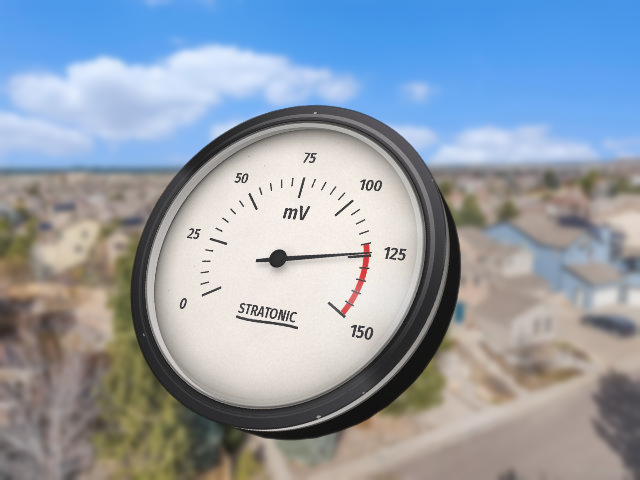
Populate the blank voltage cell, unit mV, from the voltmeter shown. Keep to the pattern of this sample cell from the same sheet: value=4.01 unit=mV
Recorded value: value=125 unit=mV
